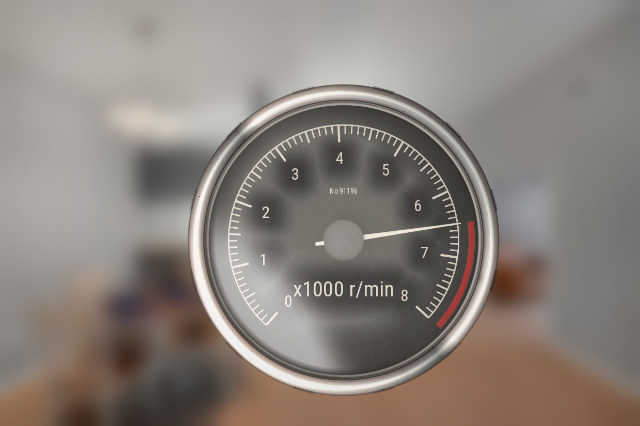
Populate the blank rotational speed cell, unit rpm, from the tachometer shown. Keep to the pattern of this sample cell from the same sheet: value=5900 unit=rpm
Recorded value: value=6500 unit=rpm
